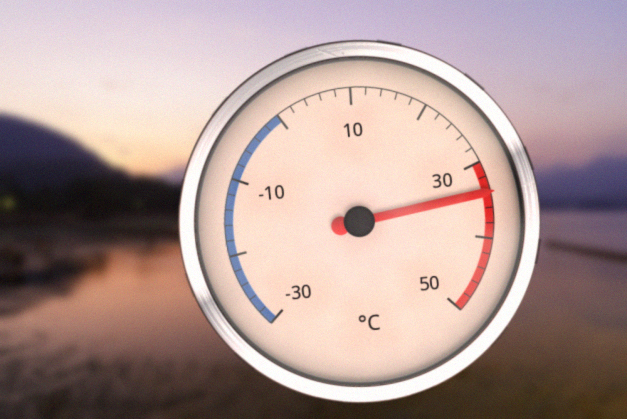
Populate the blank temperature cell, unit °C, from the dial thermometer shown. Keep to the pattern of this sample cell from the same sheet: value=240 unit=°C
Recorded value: value=34 unit=°C
